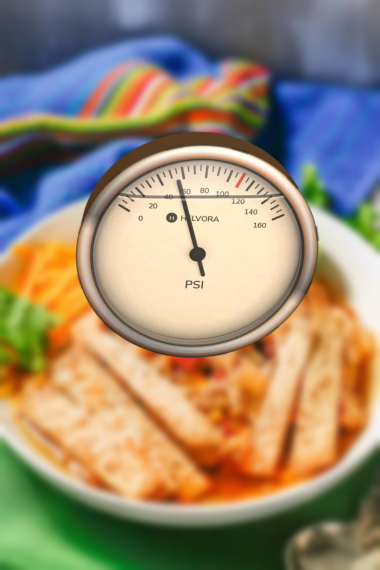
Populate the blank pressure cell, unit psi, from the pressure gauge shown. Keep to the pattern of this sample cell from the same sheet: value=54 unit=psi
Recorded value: value=55 unit=psi
